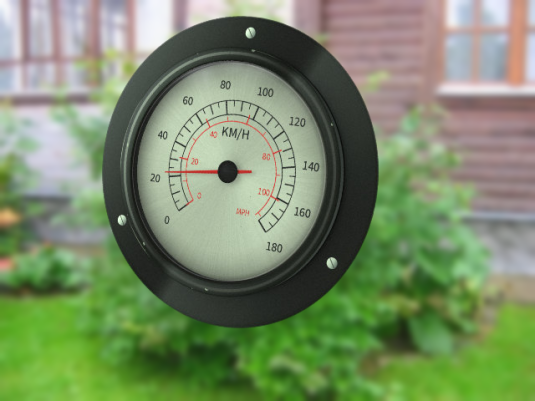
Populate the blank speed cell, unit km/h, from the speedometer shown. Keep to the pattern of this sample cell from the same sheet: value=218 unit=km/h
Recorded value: value=22.5 unit=km/h
